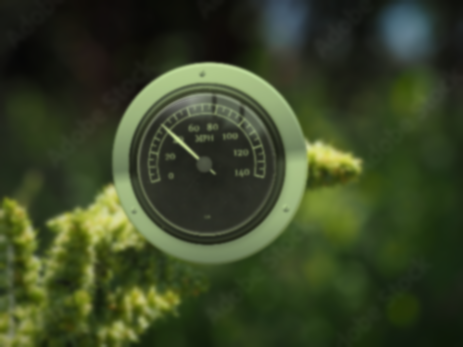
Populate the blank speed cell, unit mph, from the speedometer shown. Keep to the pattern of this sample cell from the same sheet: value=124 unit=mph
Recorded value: value=40 unit=mph
